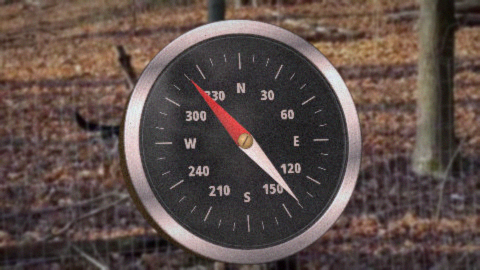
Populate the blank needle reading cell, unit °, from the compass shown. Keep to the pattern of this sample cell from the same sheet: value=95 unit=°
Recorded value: value=320 unit=°
